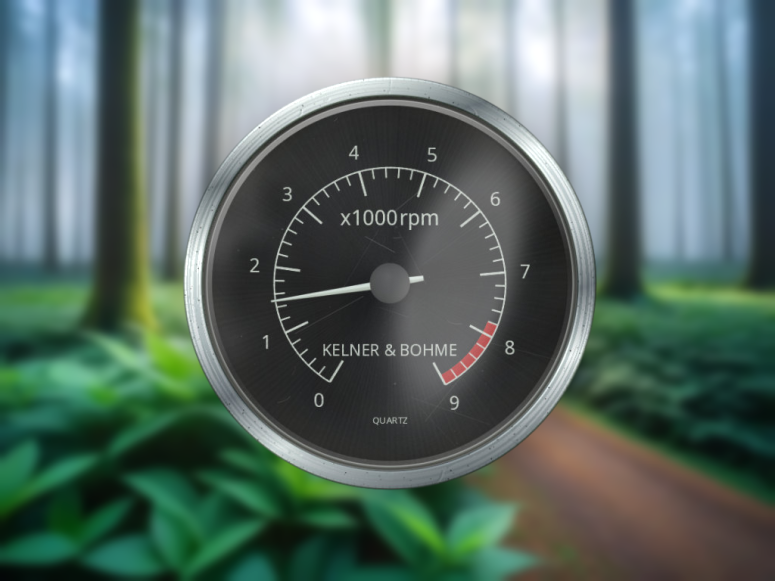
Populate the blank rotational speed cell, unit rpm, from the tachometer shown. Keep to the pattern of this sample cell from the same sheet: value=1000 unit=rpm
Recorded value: value=1500 unit=rpm
